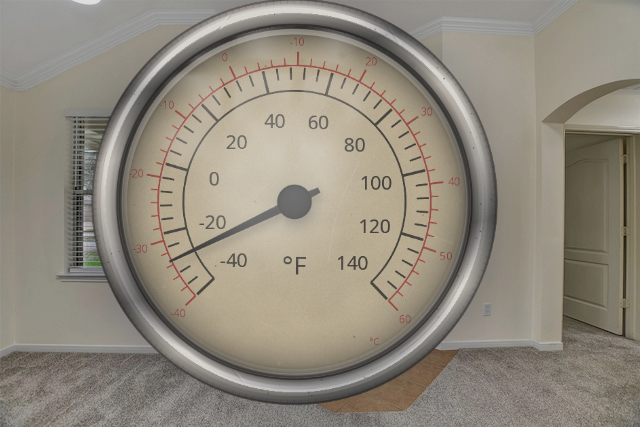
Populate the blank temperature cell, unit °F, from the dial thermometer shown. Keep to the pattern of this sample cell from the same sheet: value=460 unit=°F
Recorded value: value=-28 unit=°F
